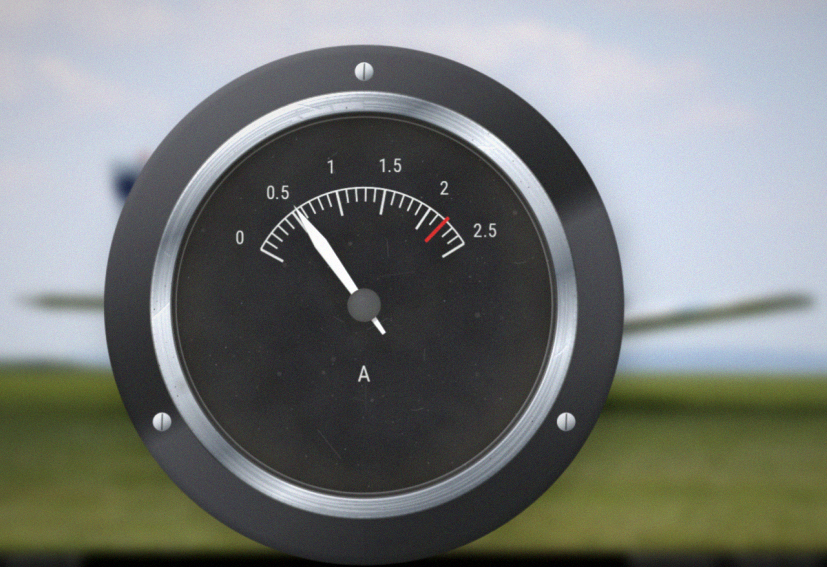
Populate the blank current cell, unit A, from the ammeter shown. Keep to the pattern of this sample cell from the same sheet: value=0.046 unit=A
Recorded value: value=0.55 unit=A
